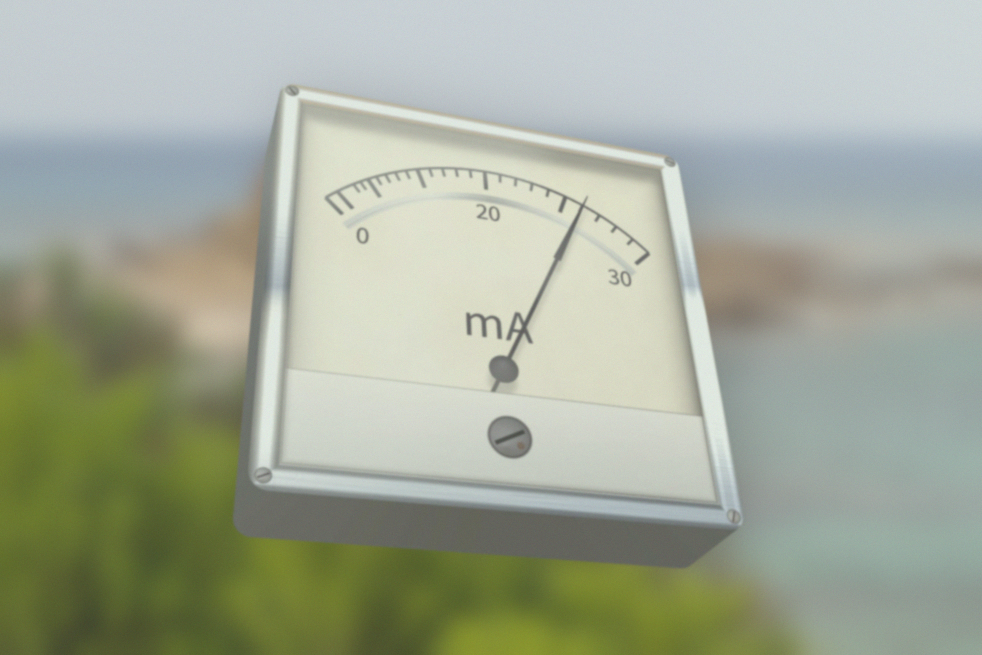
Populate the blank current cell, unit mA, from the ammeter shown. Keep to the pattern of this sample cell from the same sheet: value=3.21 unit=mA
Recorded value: value=26 unit=mA
